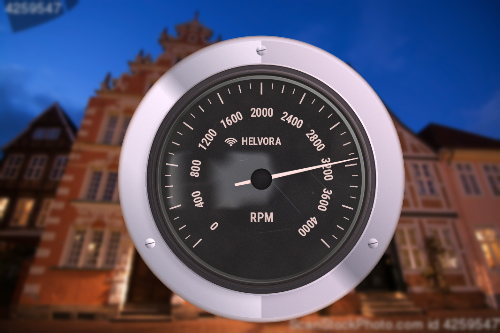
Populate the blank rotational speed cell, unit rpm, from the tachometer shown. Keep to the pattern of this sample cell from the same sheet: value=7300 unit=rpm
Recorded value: value=3150 unit=rpm
